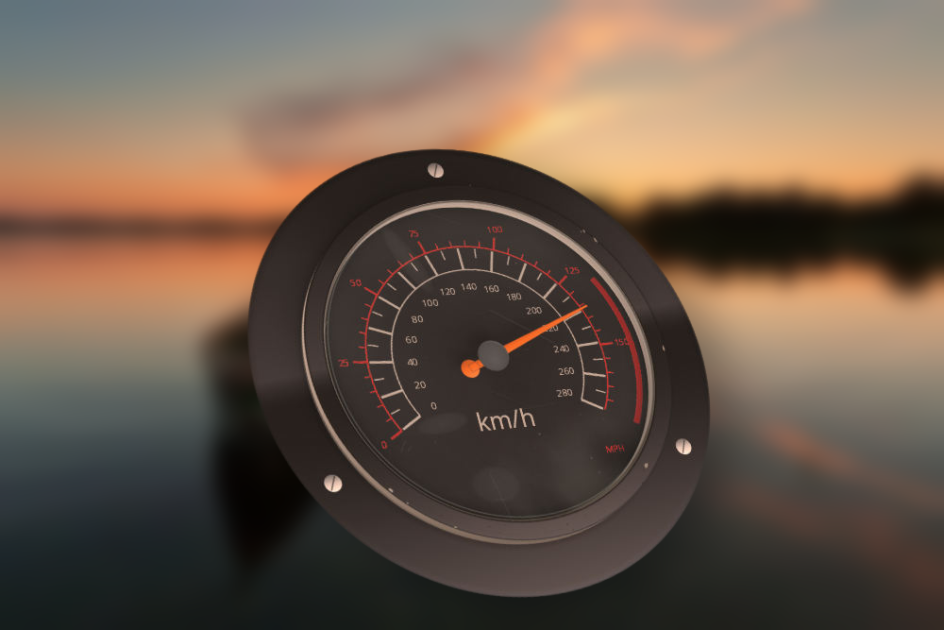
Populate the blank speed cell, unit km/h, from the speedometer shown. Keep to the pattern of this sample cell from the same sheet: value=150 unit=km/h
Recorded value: value=220 unit=km/h
